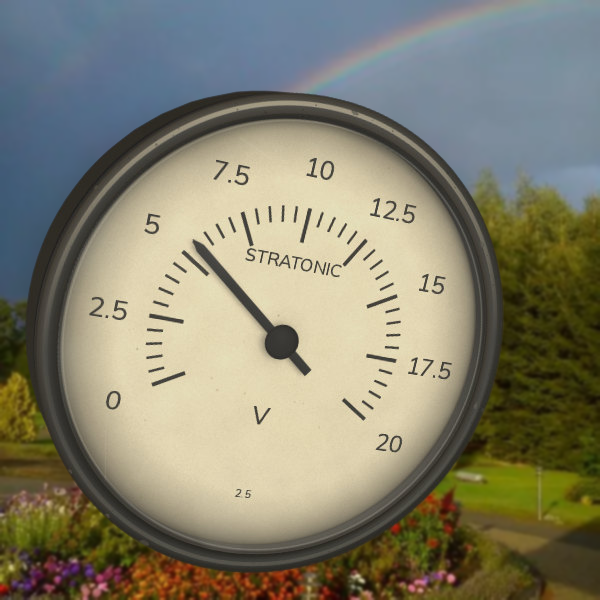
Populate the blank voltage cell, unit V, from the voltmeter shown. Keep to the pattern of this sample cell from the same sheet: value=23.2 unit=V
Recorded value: value=5.5 unit=V
